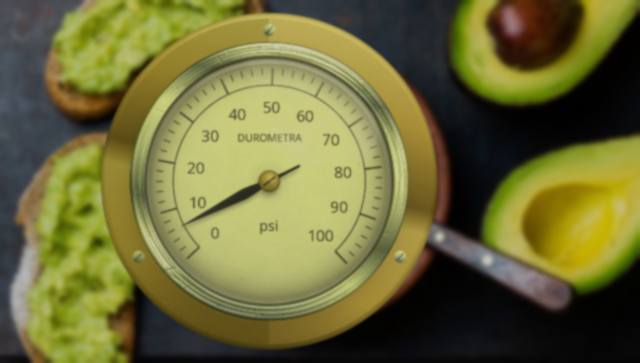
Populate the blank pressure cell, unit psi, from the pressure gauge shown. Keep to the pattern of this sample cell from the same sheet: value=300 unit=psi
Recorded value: value=6 unit=psi
